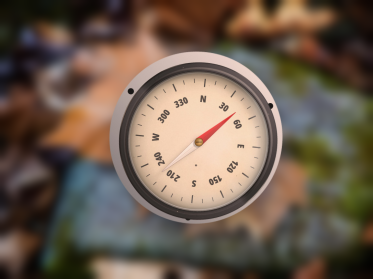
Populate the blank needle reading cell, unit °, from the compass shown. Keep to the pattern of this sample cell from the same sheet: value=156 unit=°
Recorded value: value=45 unit=°
